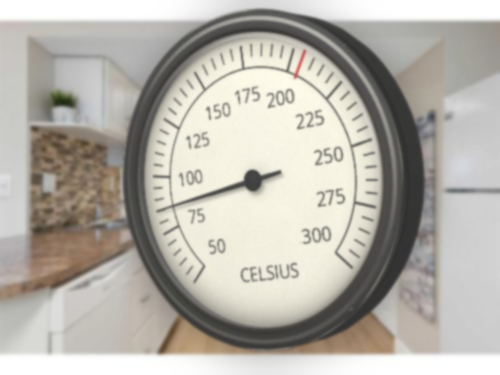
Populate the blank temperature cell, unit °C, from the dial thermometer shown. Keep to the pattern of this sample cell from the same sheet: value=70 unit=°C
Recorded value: value=85 unit=°C
